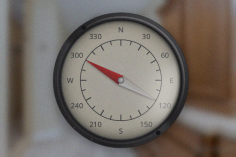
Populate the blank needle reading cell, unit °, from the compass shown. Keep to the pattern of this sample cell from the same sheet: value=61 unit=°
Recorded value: value=300 unit=°
